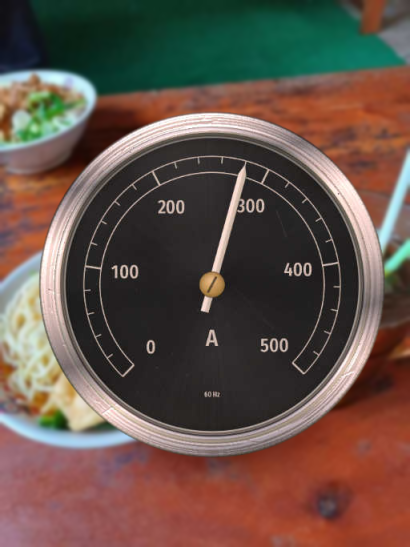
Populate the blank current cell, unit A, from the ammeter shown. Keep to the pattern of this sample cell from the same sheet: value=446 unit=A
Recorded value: value=280 unit=A
